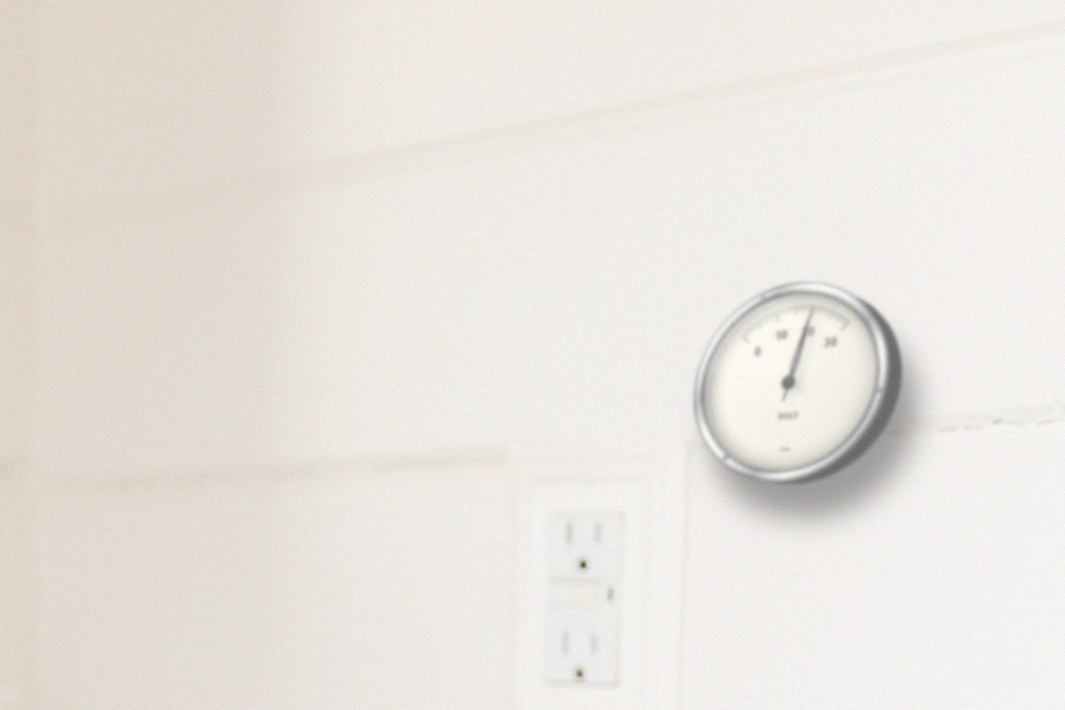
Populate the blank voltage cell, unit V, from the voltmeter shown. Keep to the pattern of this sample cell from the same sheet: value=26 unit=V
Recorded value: value=20 unit=V
